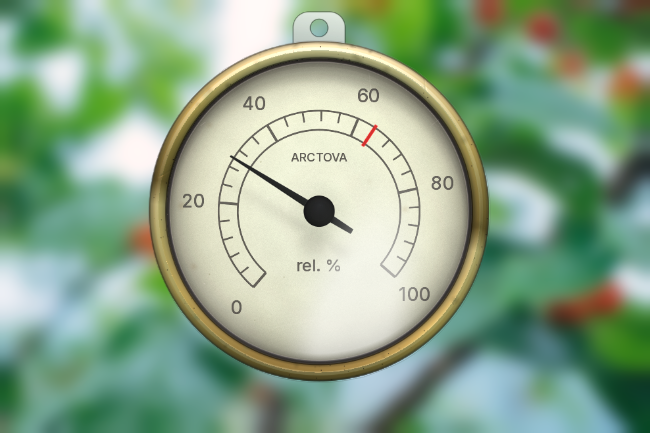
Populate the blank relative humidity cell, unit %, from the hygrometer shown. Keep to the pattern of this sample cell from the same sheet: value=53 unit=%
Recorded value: value=30 unit=%
